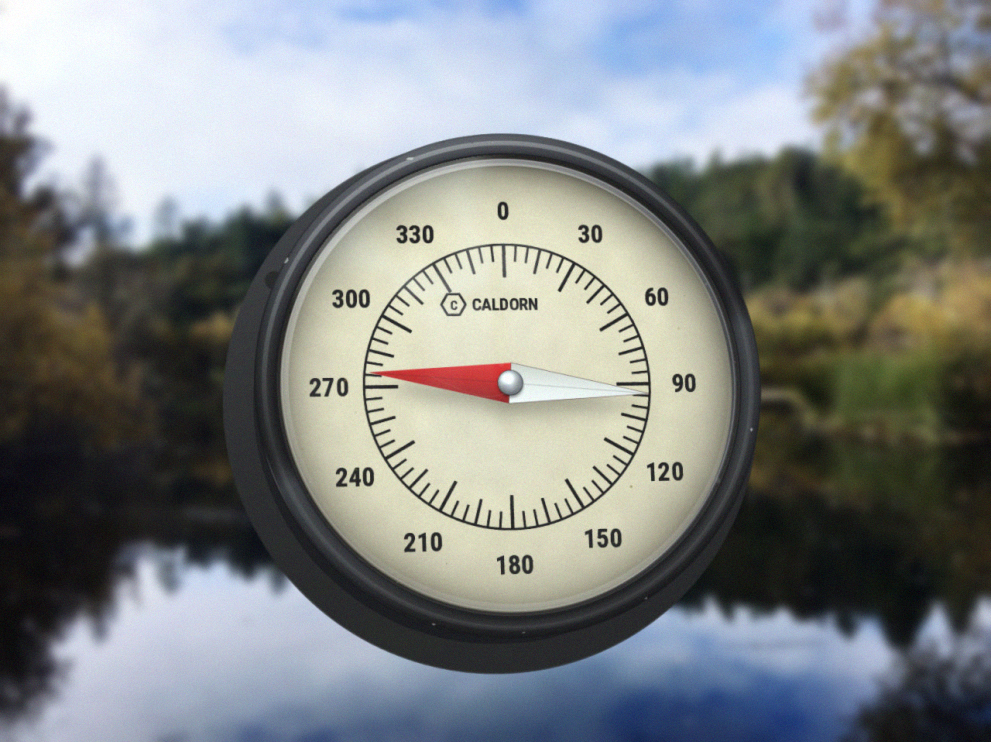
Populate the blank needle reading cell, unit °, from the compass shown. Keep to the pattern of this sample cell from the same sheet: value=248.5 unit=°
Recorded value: value=275 unit=°
